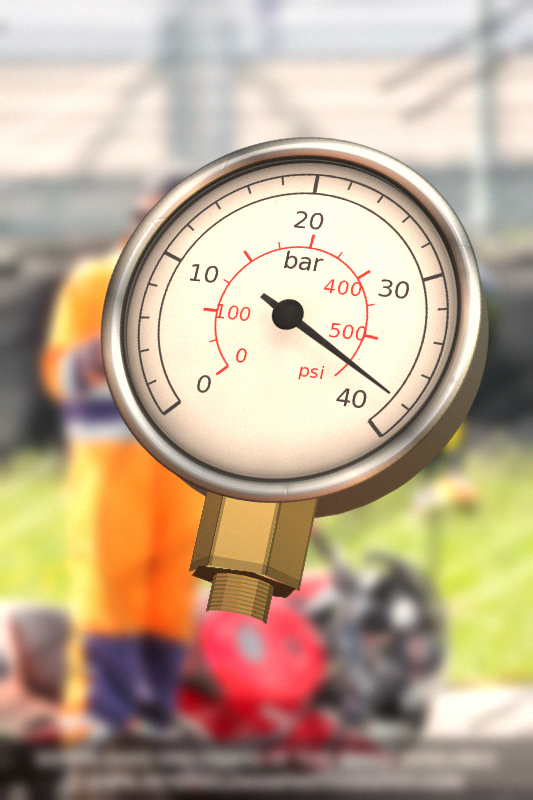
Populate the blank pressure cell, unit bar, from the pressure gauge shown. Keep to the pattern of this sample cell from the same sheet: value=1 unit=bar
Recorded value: value=38 unit=bar
